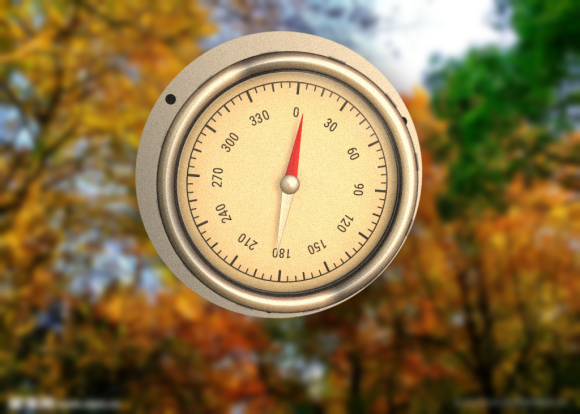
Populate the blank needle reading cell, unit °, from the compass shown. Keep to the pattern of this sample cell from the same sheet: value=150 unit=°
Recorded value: value=5 unit=°
